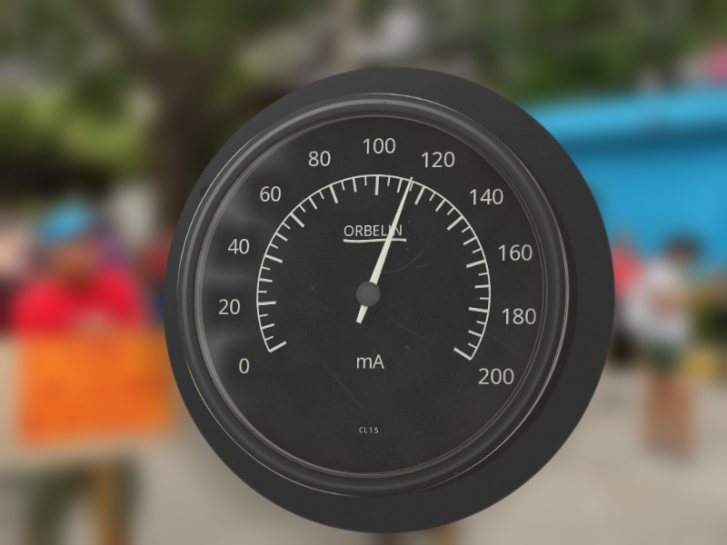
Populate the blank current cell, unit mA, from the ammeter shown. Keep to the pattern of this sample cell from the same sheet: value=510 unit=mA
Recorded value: value=115 unit=mA
